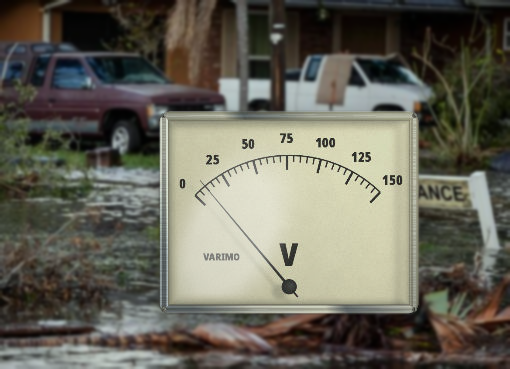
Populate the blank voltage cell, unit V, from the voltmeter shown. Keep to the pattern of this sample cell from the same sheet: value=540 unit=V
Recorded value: value=10 unit=V
